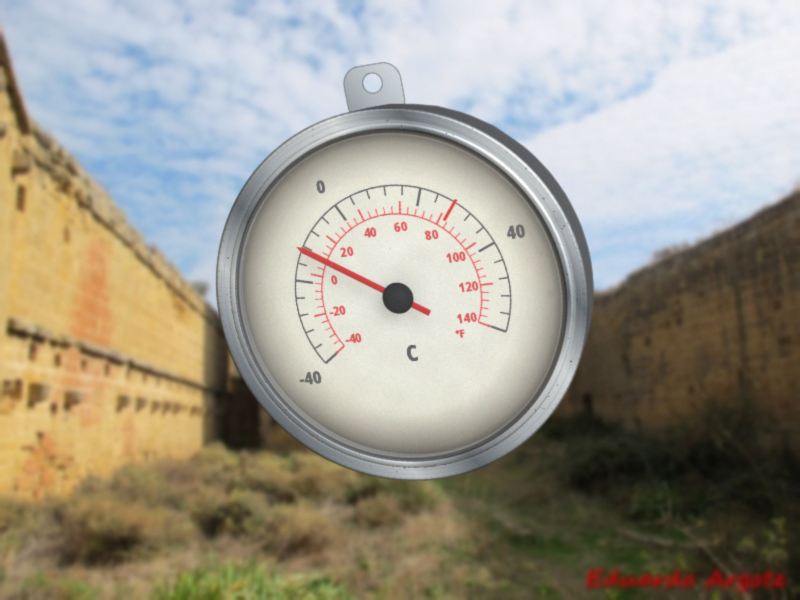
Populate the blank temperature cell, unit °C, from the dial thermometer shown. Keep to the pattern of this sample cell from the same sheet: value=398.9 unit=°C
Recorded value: value=-12 unit=°C
